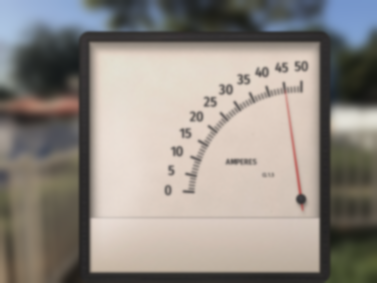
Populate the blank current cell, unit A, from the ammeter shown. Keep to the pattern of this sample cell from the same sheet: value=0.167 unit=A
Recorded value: value=45 unit=A
